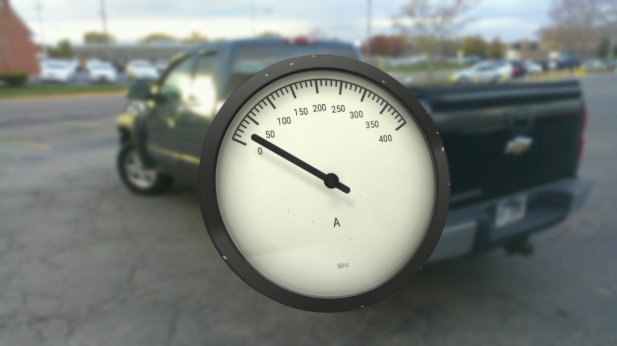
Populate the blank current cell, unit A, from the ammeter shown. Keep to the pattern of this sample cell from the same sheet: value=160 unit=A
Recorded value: value=20 unit=A
